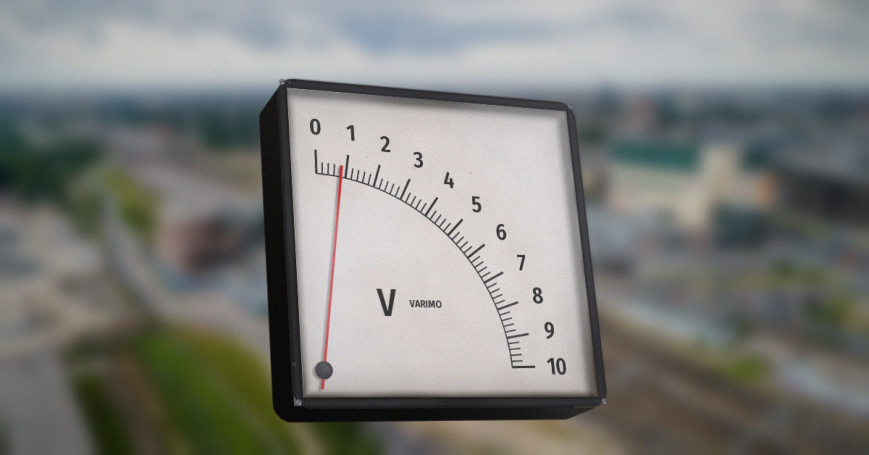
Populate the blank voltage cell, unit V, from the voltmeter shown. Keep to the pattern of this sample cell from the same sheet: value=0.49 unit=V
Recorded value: value=0.8 unit=V
